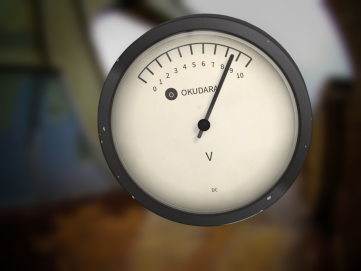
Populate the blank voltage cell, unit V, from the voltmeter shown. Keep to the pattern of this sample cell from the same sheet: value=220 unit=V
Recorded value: value=8.5 unit=V
